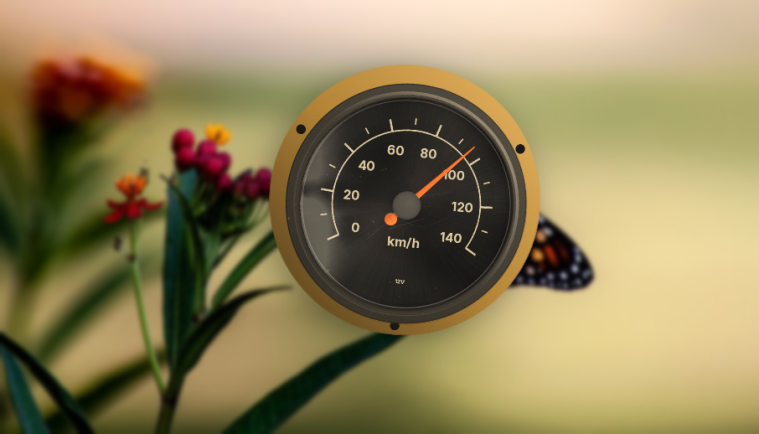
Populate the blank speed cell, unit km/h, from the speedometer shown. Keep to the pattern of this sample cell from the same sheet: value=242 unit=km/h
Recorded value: value=95 unit=km/h
